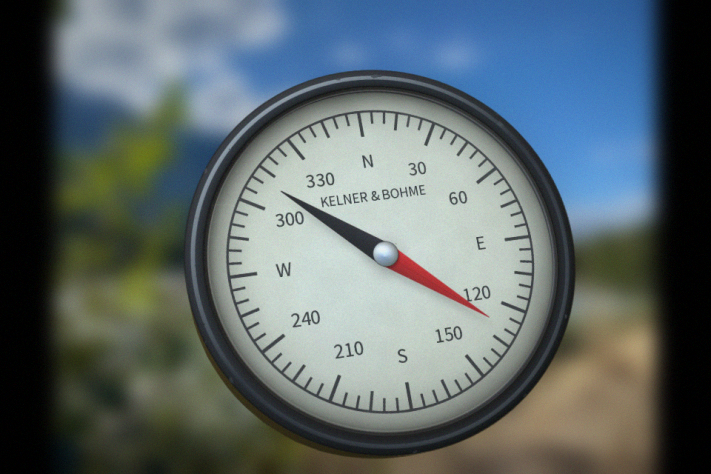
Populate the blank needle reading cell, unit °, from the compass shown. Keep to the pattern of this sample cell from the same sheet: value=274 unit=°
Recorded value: value=130 unit=°
